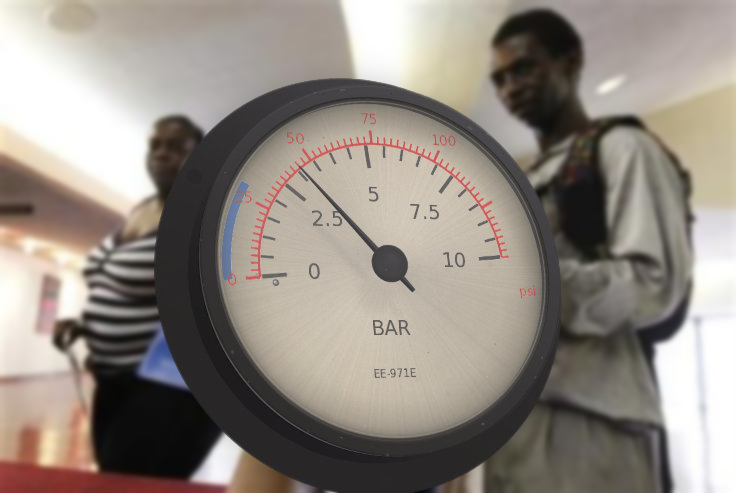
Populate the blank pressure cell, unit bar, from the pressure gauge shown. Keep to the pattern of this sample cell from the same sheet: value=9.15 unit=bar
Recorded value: value=3 unit=bar
